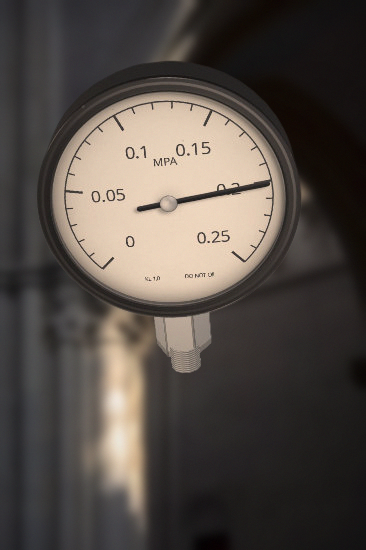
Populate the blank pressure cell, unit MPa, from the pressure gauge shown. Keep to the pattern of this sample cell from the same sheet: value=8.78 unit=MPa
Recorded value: value=0.2 unit=MPa
